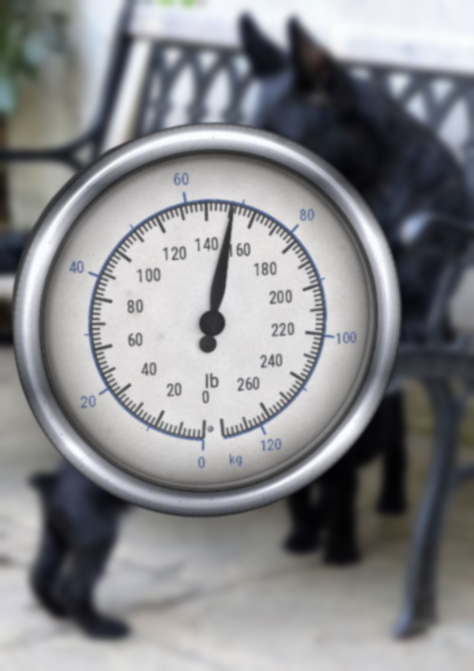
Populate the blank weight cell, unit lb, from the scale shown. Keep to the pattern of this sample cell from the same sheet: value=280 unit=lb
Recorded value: value=150 unit=lb
